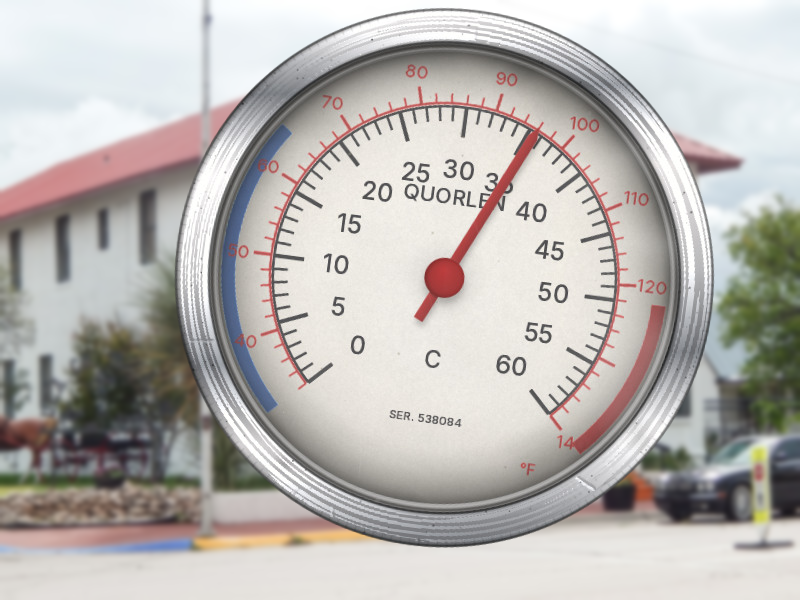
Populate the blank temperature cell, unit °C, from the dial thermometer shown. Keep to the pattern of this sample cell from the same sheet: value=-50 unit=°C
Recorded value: value=35.5 unit=°C
